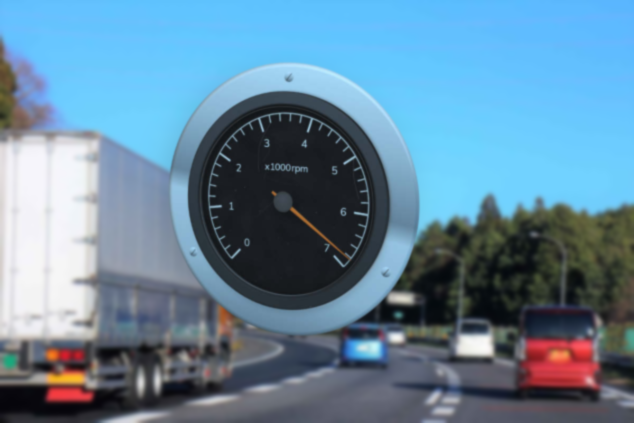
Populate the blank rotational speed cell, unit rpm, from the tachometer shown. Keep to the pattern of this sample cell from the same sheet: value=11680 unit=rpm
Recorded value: value=6800 unit=rpm
